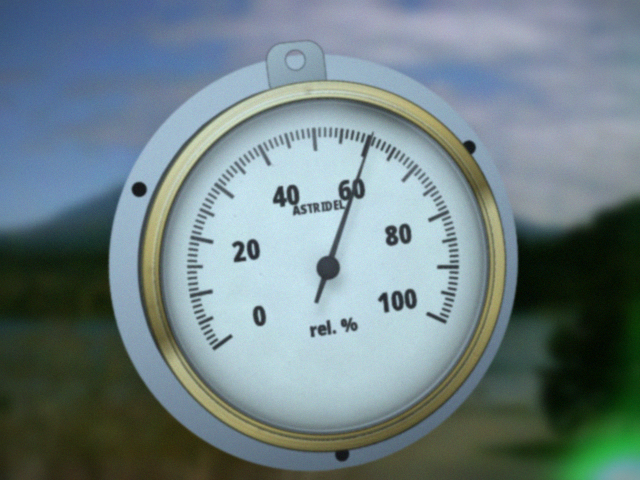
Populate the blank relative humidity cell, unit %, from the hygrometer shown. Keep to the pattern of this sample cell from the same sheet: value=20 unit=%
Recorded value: value=60 unit=%
